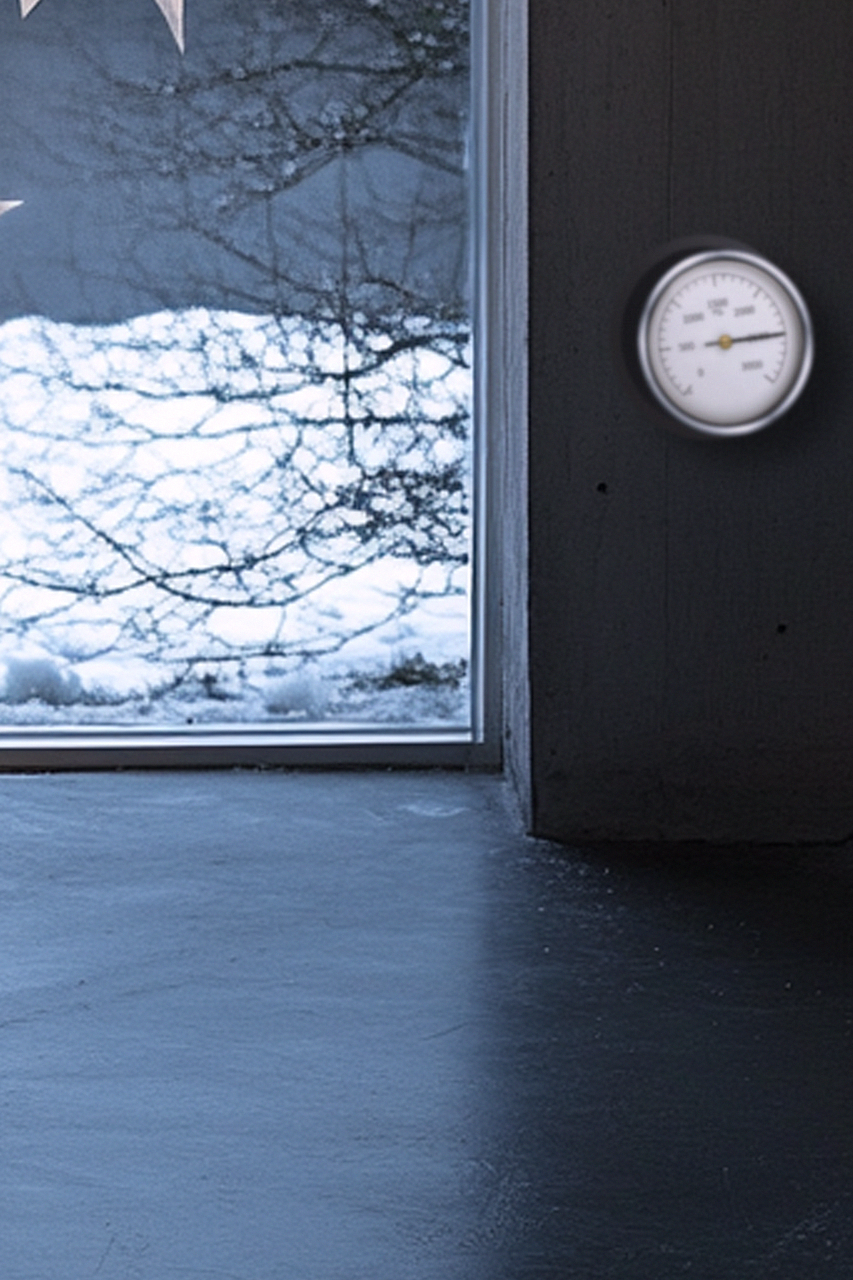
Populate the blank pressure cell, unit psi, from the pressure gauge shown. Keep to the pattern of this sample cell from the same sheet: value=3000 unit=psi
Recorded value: value=2500 unit=psi
